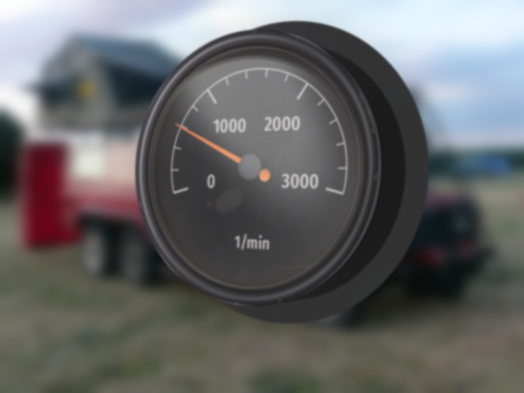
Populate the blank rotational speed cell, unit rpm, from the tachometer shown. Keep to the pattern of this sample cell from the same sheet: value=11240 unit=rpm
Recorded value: value=600 unit=rpm
